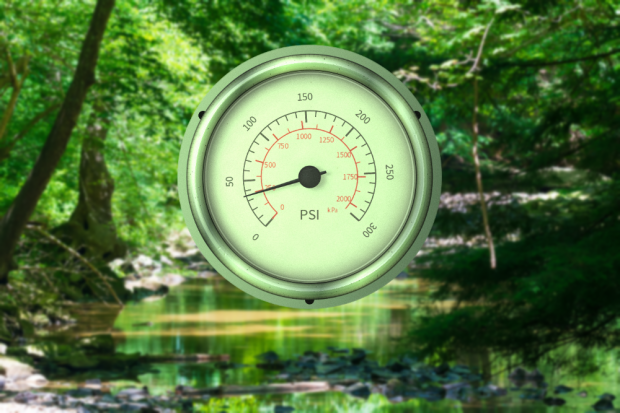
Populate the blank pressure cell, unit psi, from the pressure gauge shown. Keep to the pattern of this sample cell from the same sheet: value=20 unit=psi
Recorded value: value=35 unit=psi
